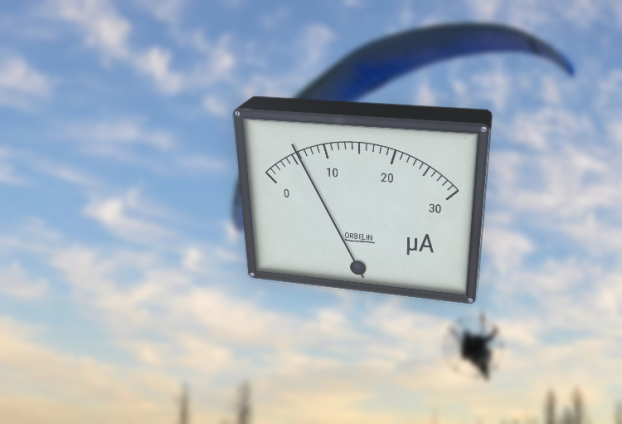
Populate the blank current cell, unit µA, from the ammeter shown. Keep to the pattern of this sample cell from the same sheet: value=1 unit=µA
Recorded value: value=6 unit=µA
